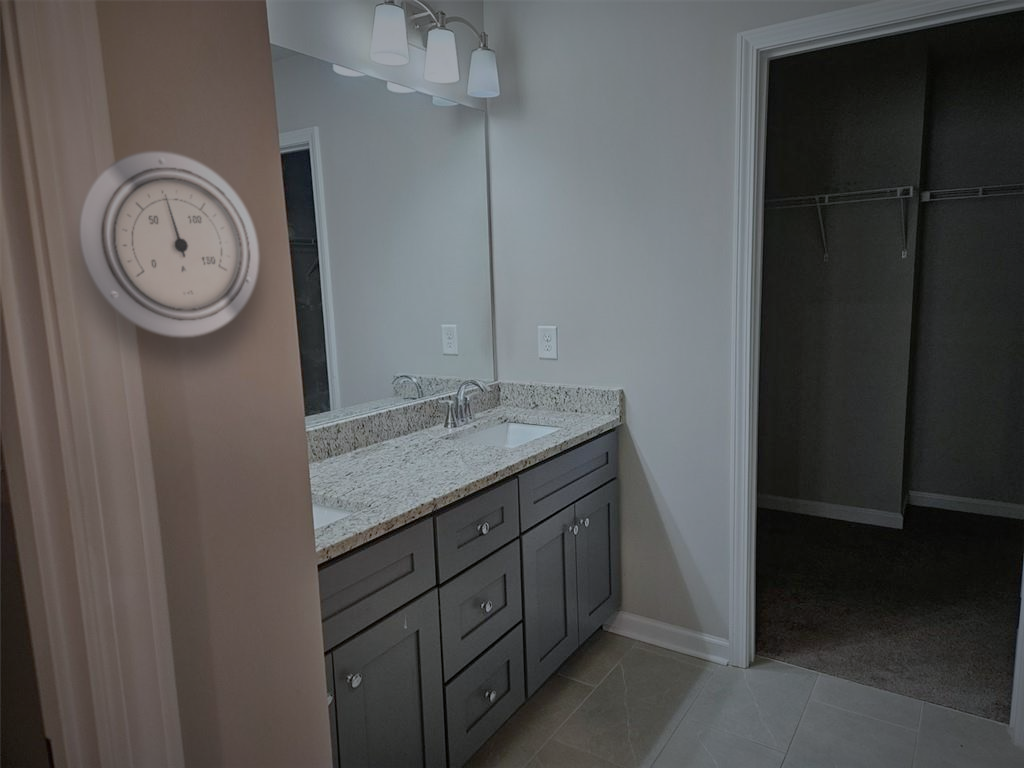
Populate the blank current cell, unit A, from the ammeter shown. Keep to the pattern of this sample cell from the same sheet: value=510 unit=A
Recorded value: value=70 unit=A
